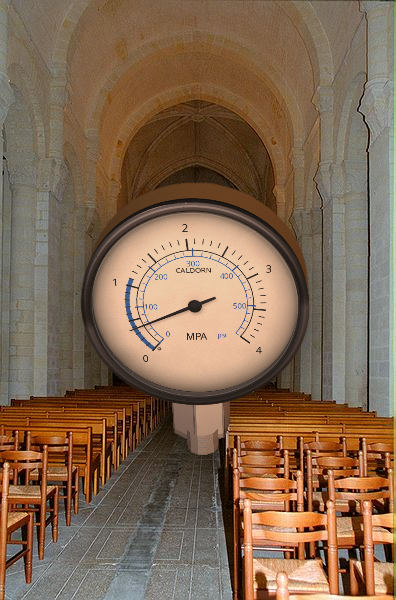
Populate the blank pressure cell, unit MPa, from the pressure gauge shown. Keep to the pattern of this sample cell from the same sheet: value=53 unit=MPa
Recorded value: value=0.4 unit=MPa
